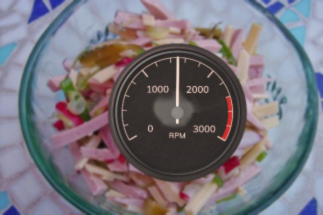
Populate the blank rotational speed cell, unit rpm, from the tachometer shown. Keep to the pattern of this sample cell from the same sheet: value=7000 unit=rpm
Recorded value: value=1500 unit=rpm
